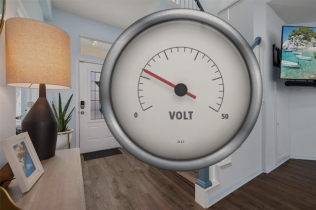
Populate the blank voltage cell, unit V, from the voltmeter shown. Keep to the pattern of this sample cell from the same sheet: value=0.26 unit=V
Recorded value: value=12 unit=V
